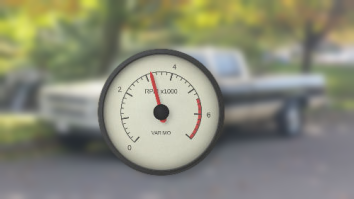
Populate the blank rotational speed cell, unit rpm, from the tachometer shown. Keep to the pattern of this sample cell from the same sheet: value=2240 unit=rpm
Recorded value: value=3200 unit=rpm
